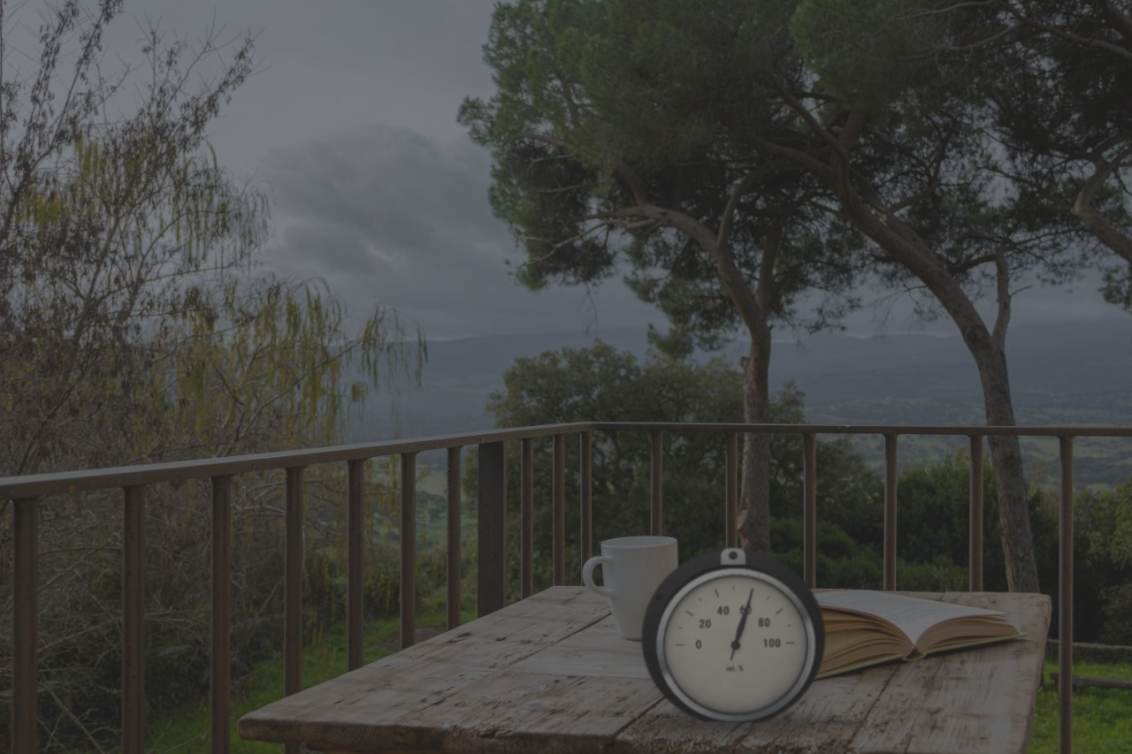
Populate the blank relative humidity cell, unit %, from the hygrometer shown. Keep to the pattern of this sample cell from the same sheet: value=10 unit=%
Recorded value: value=60 unit=%
